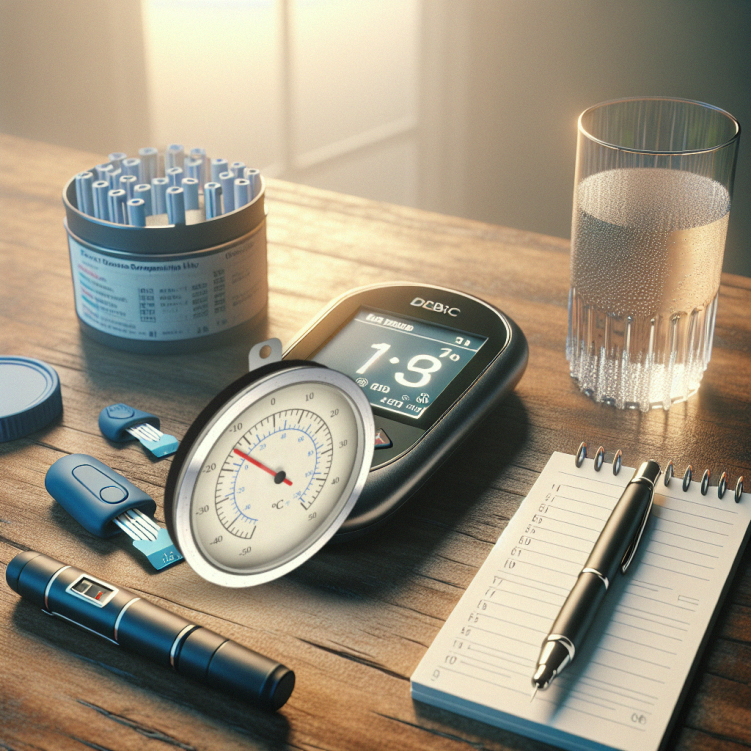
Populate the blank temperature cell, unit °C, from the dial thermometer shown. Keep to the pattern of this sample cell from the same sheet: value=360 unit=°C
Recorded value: value=-14 unit=°C
